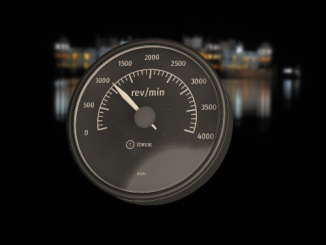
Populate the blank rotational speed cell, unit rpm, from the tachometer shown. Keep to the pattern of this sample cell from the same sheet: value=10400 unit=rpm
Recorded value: value=1100 unit=rpm
